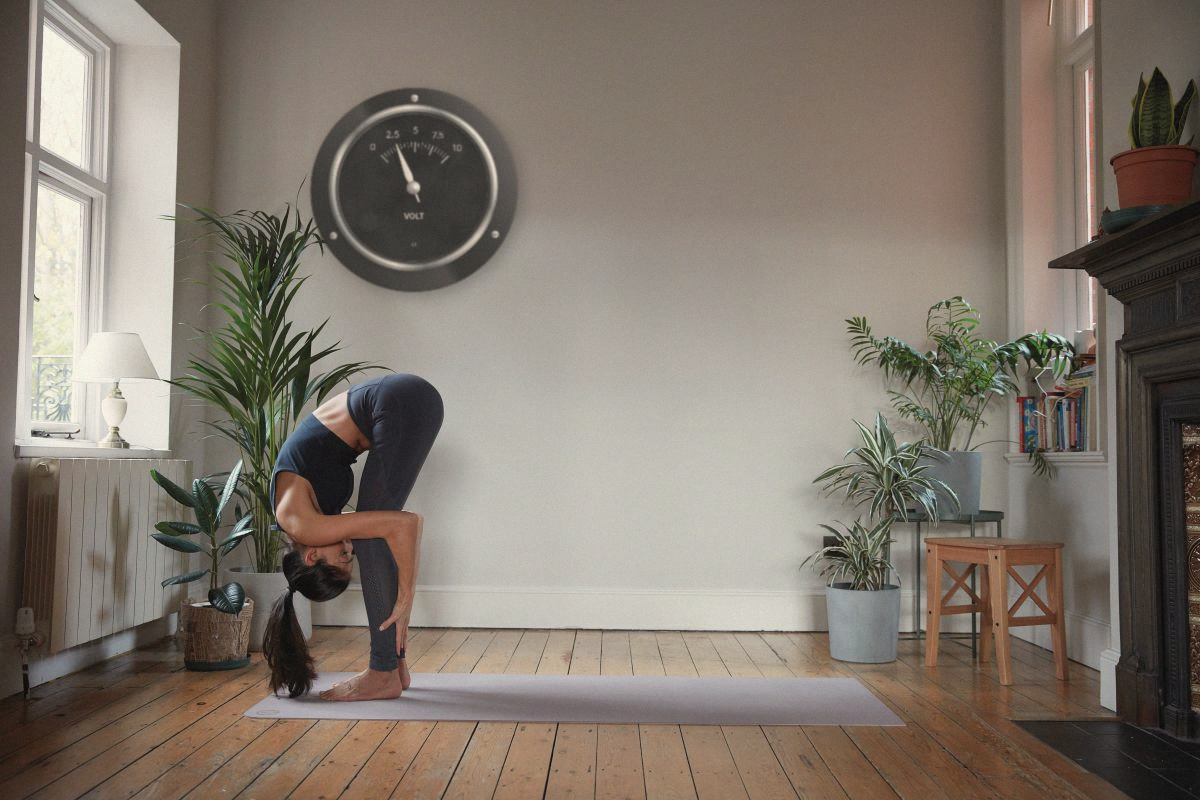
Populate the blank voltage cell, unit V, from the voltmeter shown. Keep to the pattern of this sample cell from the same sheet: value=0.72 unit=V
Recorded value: value=2.5 unit=V
